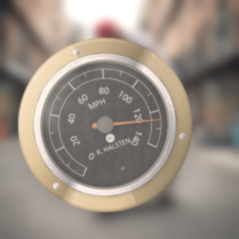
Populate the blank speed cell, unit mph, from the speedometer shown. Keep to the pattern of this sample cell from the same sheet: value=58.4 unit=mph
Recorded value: value=125 unit=mph
